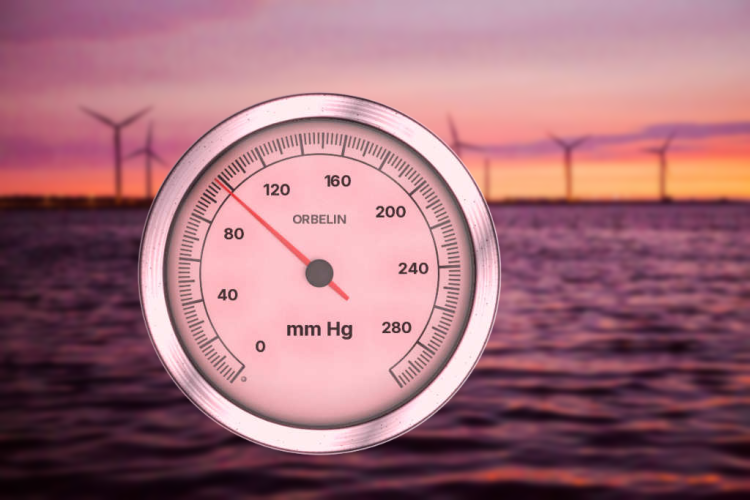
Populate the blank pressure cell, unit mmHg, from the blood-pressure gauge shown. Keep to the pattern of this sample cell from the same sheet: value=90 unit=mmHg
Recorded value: value=98 unit=mmHg
